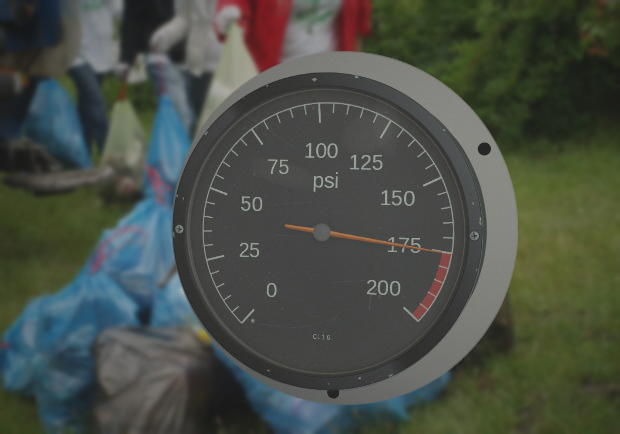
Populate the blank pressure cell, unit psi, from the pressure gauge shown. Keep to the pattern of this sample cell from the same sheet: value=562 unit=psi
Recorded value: value=175 unit=psi
